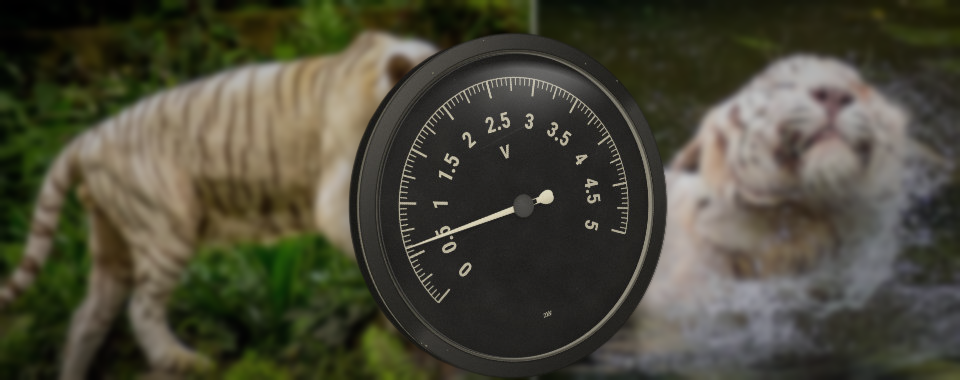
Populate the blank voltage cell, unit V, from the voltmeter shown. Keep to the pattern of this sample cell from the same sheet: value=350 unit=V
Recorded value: value=0.6 unit=V
